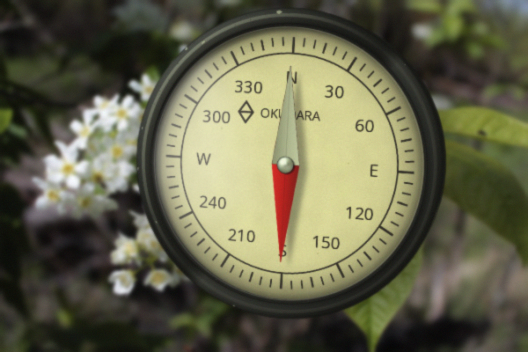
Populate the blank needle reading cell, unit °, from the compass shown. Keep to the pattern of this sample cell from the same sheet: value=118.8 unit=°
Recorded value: value=180 unit=°
